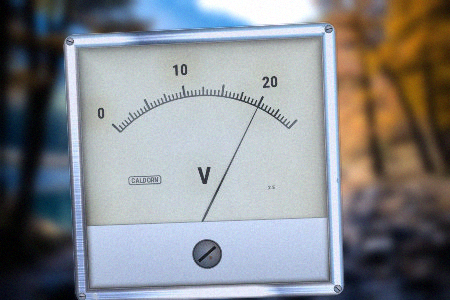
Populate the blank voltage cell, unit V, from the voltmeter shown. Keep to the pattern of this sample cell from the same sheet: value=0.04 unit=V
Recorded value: value=20 unit=V
